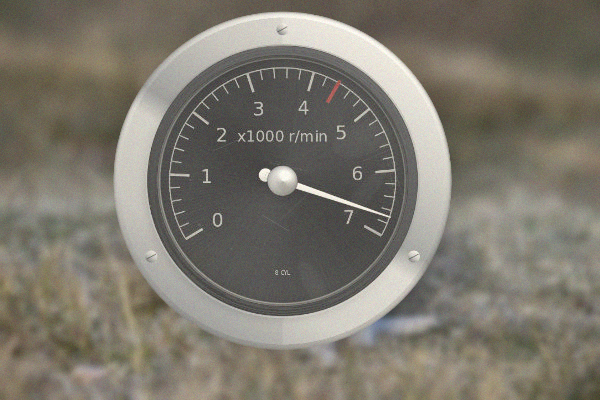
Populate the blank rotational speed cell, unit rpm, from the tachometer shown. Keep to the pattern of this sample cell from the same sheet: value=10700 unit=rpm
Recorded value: value=6700 unit=rpm
